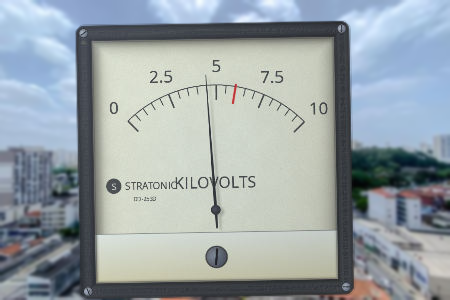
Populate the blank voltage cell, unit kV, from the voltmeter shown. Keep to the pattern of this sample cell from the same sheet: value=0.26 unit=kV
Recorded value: value=4.5 unit=kV
